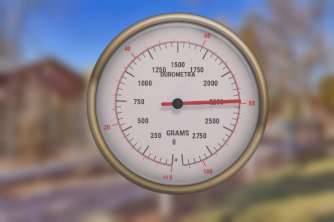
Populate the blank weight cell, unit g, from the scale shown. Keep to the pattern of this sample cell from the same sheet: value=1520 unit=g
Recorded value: value=2250 unit=g
